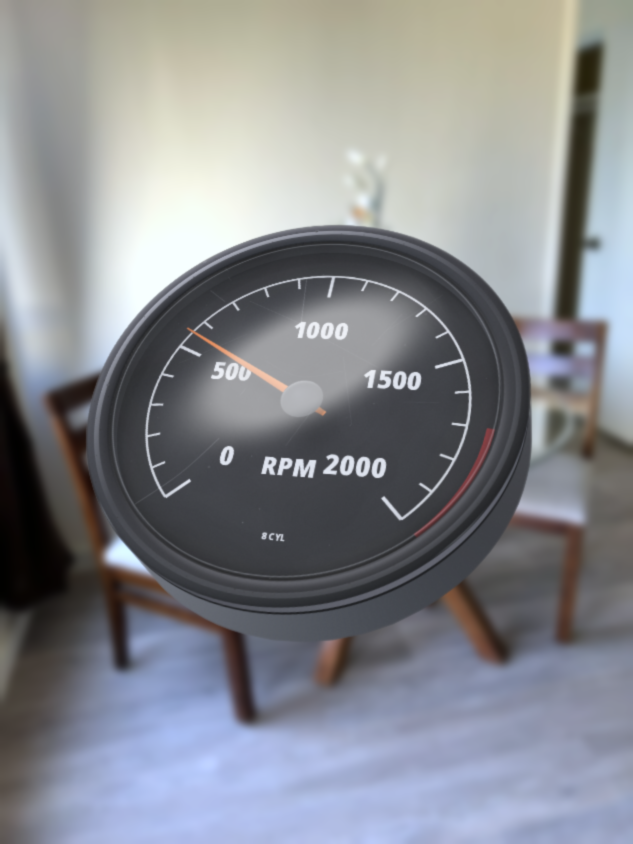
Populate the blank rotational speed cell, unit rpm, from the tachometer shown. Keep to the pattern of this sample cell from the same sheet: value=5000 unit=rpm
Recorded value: value=550 unit=rpm
